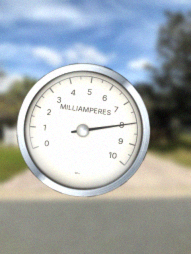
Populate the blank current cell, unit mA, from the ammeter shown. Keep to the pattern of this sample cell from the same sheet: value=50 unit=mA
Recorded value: value=8 unit=mA
